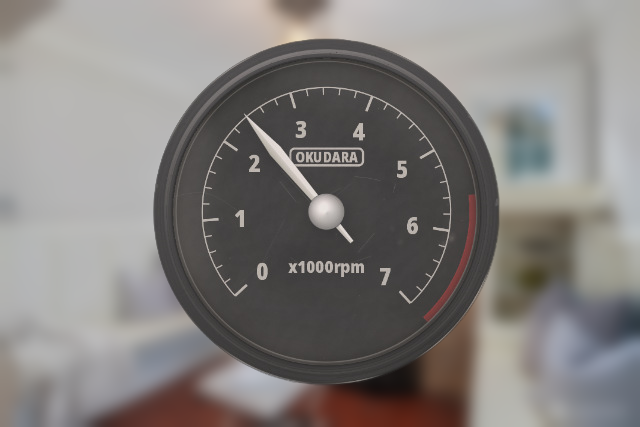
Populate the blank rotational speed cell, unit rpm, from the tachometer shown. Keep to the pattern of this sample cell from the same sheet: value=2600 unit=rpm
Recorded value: value=2400 unit=rpm
